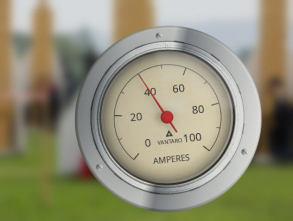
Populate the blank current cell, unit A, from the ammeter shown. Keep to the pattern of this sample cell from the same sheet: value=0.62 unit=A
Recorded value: value=40 unit=A
